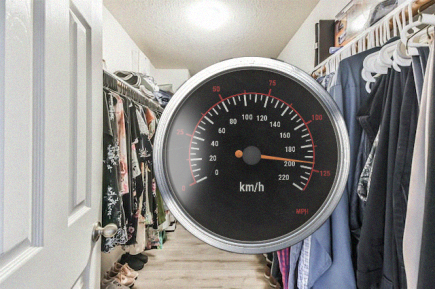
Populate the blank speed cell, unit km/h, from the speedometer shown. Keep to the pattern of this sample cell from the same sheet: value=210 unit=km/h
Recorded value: value=195 unit=km/h
